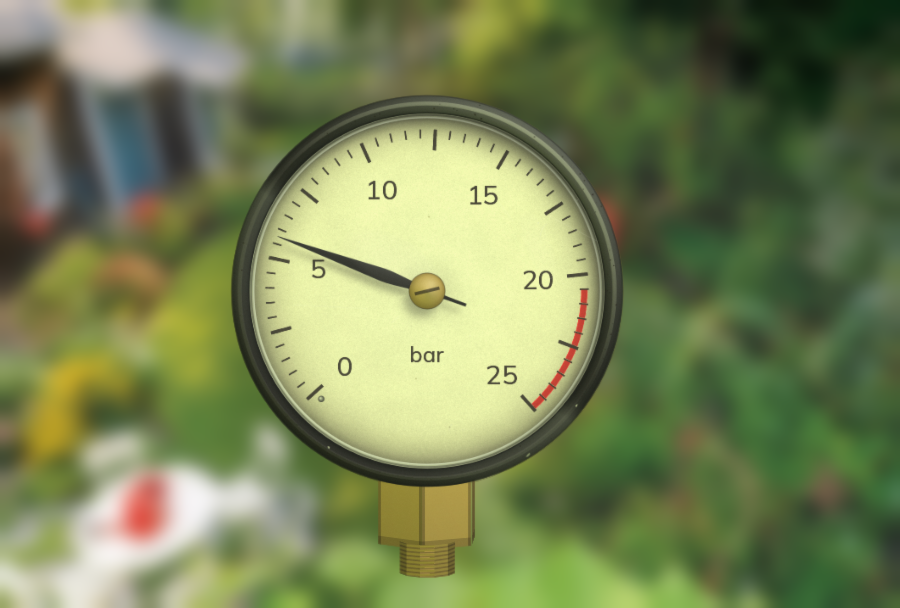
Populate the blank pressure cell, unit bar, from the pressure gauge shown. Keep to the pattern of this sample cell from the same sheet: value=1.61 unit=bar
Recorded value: value=5.75 unit=bar
